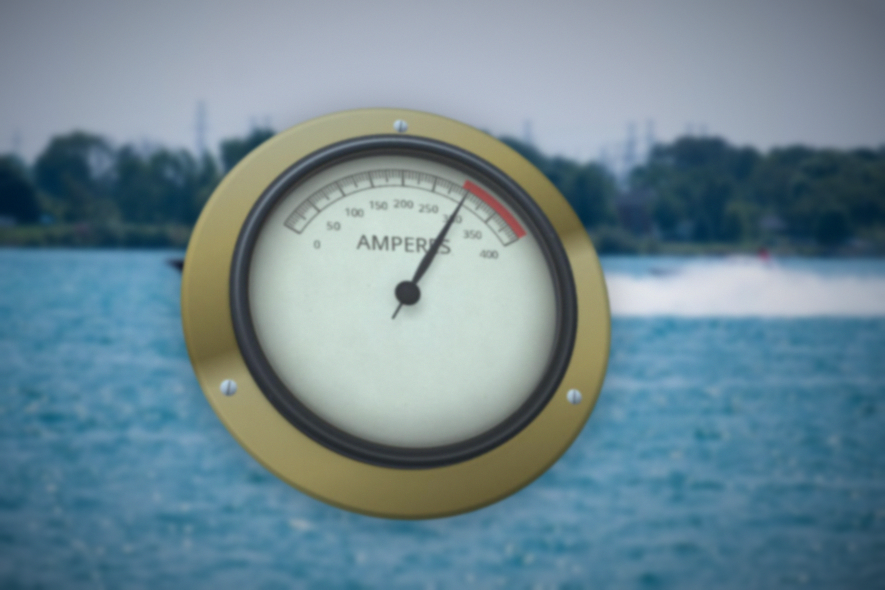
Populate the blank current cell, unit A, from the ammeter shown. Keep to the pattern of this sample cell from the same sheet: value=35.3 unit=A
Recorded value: value=300 unit=A
